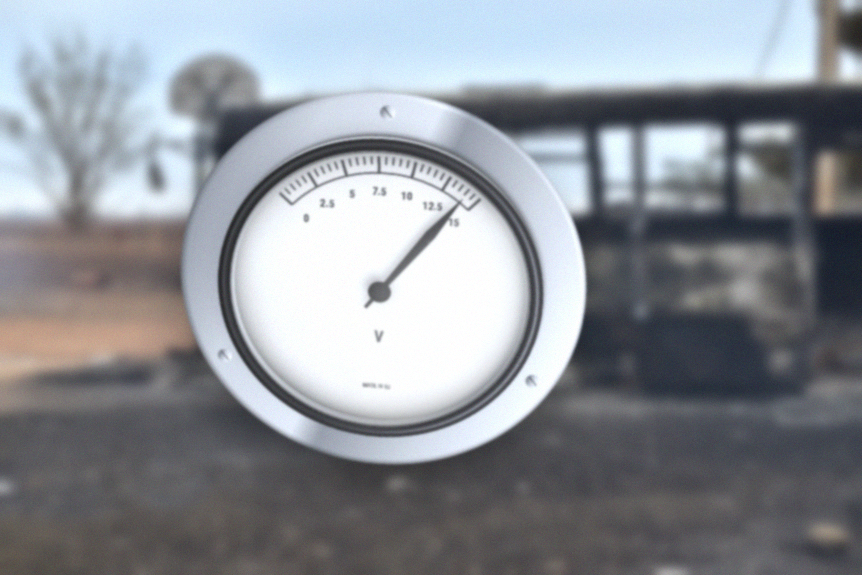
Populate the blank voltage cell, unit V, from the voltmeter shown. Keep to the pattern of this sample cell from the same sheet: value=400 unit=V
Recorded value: value=14 unit=V
